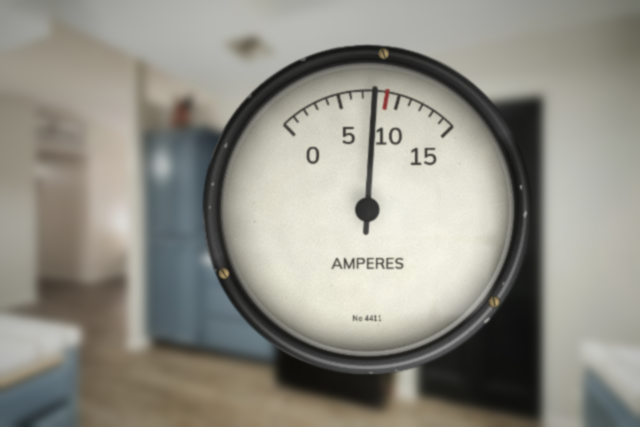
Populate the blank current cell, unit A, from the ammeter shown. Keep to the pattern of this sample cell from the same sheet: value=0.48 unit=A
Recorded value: value=8 unit=A
